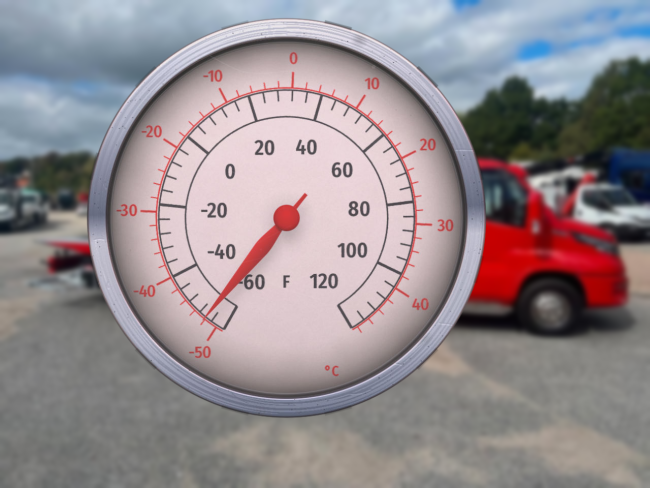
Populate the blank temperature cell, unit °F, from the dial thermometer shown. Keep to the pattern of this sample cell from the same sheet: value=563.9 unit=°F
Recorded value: value=-54 unit=°F
